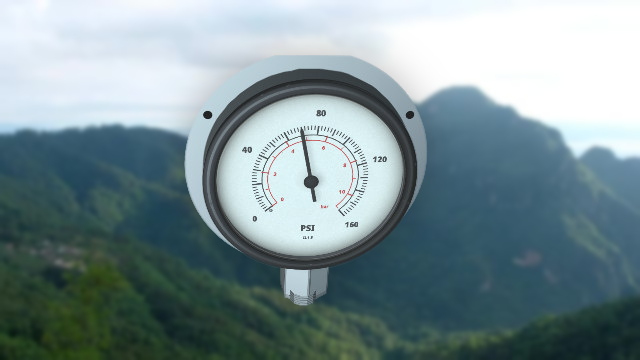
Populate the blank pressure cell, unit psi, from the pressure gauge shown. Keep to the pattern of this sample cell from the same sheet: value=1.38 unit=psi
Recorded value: value=70 unit=psi
